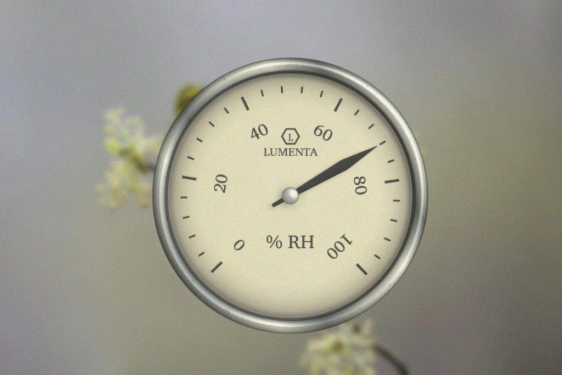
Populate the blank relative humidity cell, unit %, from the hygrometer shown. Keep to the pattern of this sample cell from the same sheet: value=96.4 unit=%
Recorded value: value=72 unit=%
